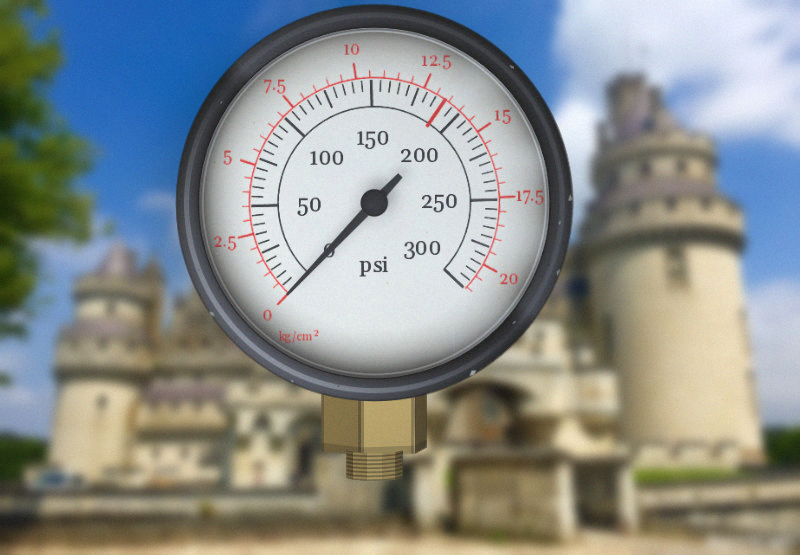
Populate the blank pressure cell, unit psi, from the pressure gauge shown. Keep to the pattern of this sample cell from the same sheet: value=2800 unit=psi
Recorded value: value=0 unit=psi
